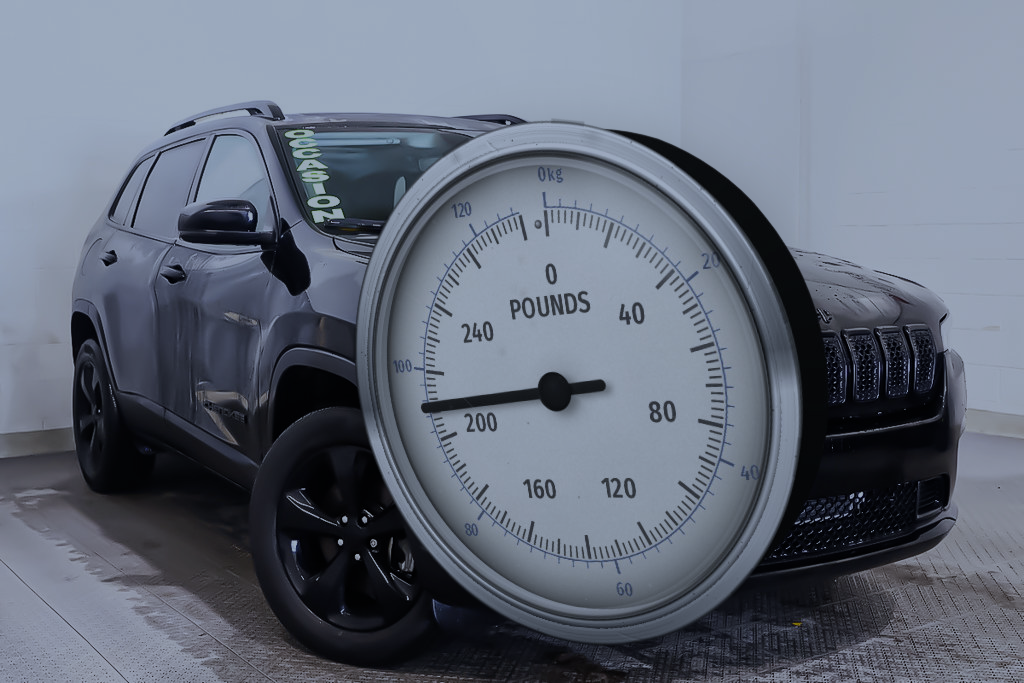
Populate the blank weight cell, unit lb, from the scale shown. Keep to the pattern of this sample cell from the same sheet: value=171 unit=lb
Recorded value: value=210 unit=lb
